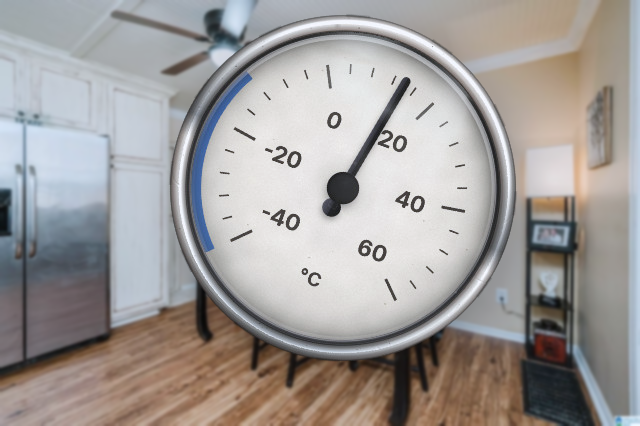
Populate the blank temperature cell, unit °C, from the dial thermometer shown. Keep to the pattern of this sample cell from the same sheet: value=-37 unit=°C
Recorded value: value=14 unit=°C
